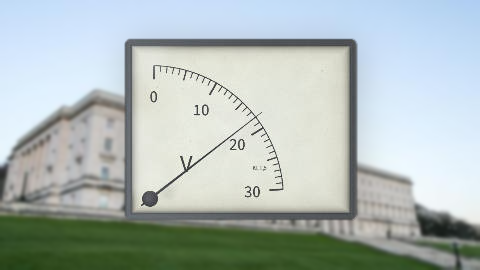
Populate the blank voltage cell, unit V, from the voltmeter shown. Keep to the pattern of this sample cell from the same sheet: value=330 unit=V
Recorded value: value=18 unit=V
